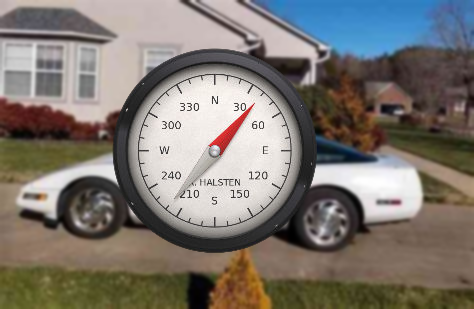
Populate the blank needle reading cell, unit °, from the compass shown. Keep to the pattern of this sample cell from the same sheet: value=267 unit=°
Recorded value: value=40 unit=°
